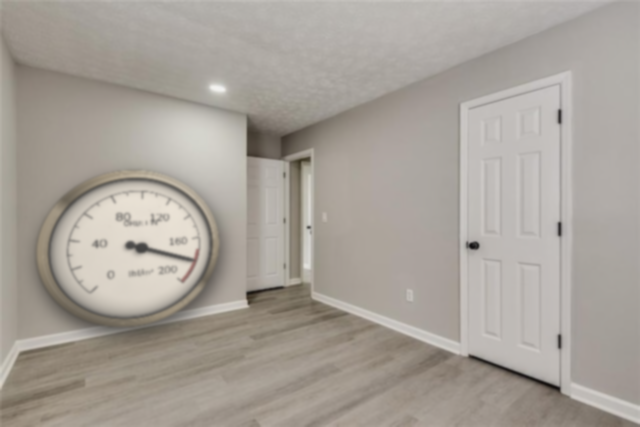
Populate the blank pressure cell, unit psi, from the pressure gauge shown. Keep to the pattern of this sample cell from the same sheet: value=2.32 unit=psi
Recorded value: value=180 unit=psi
